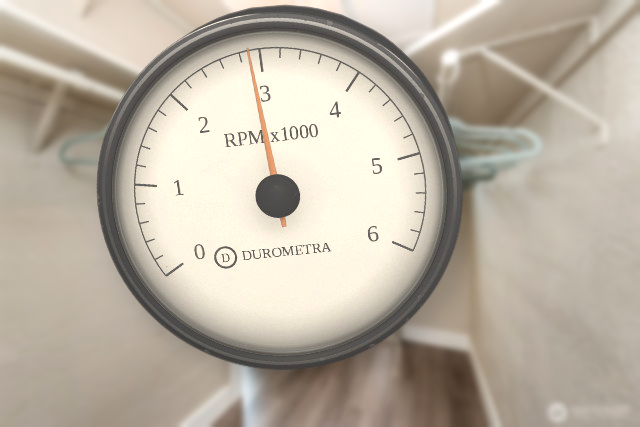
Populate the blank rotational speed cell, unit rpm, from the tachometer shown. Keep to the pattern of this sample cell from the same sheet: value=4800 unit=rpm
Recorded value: value=2900 unit=rpm
